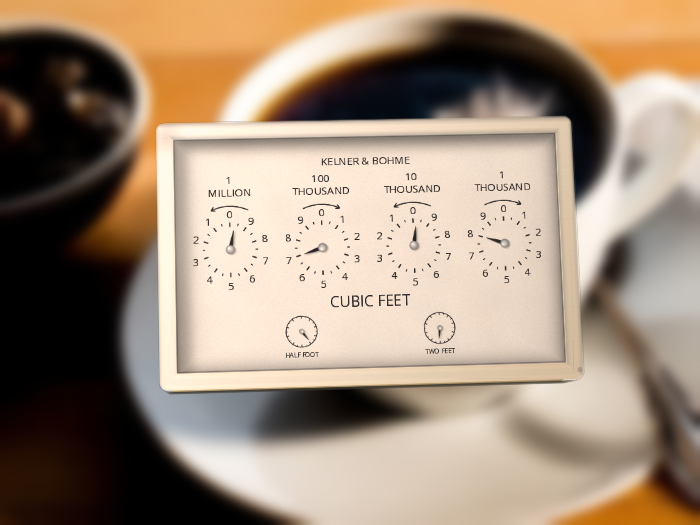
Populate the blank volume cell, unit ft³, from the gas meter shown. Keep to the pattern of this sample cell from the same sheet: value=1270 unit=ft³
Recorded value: value=969800 unit=ft³
